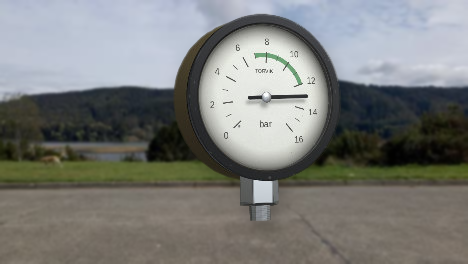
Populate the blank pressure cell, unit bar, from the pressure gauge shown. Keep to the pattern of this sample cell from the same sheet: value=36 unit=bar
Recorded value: value=13 unit=bar
